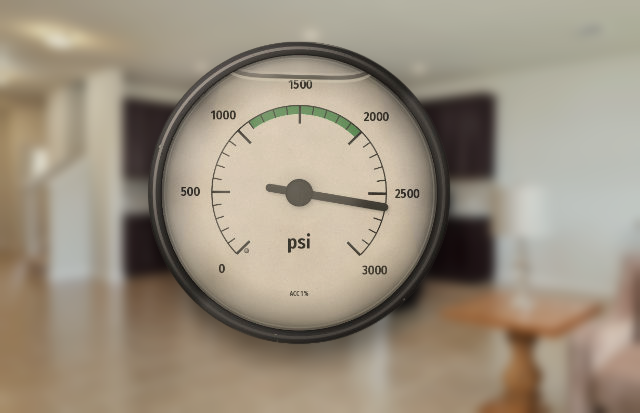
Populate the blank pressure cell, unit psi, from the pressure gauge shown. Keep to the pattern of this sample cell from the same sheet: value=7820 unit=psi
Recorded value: value=2600 unit=psi
